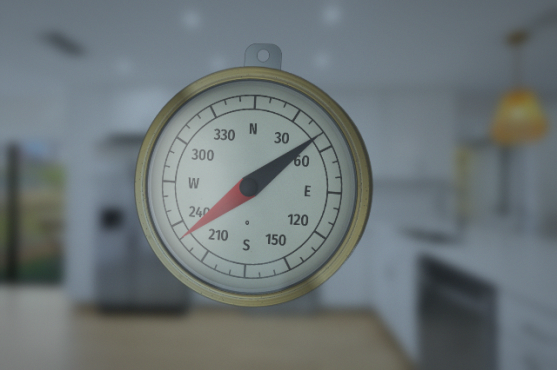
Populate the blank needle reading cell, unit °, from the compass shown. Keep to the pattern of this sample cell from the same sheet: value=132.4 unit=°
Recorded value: value=230 unit=°
